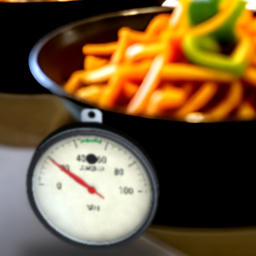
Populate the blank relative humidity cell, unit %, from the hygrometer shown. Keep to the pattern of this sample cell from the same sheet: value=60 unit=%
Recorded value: value=20 unit=%
